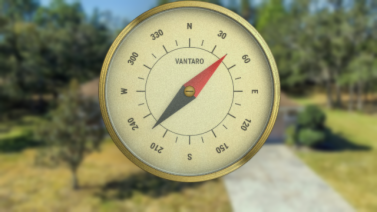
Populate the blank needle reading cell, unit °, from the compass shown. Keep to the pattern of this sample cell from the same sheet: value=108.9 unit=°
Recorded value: value=45 unit=°
